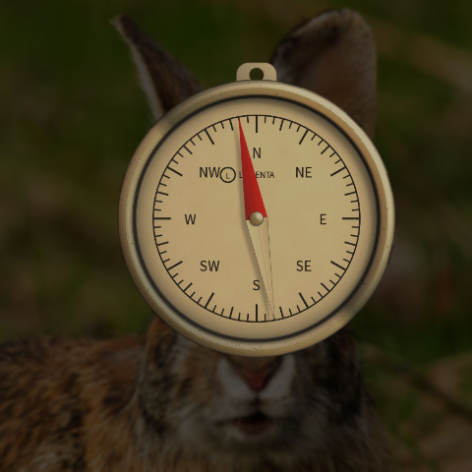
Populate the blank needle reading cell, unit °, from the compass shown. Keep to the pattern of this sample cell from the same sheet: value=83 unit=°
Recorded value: value=350 unit=°
